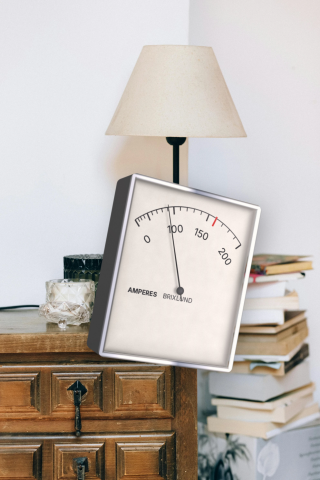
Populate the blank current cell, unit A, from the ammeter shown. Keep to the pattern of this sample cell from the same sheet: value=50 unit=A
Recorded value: value=90 unit=A
